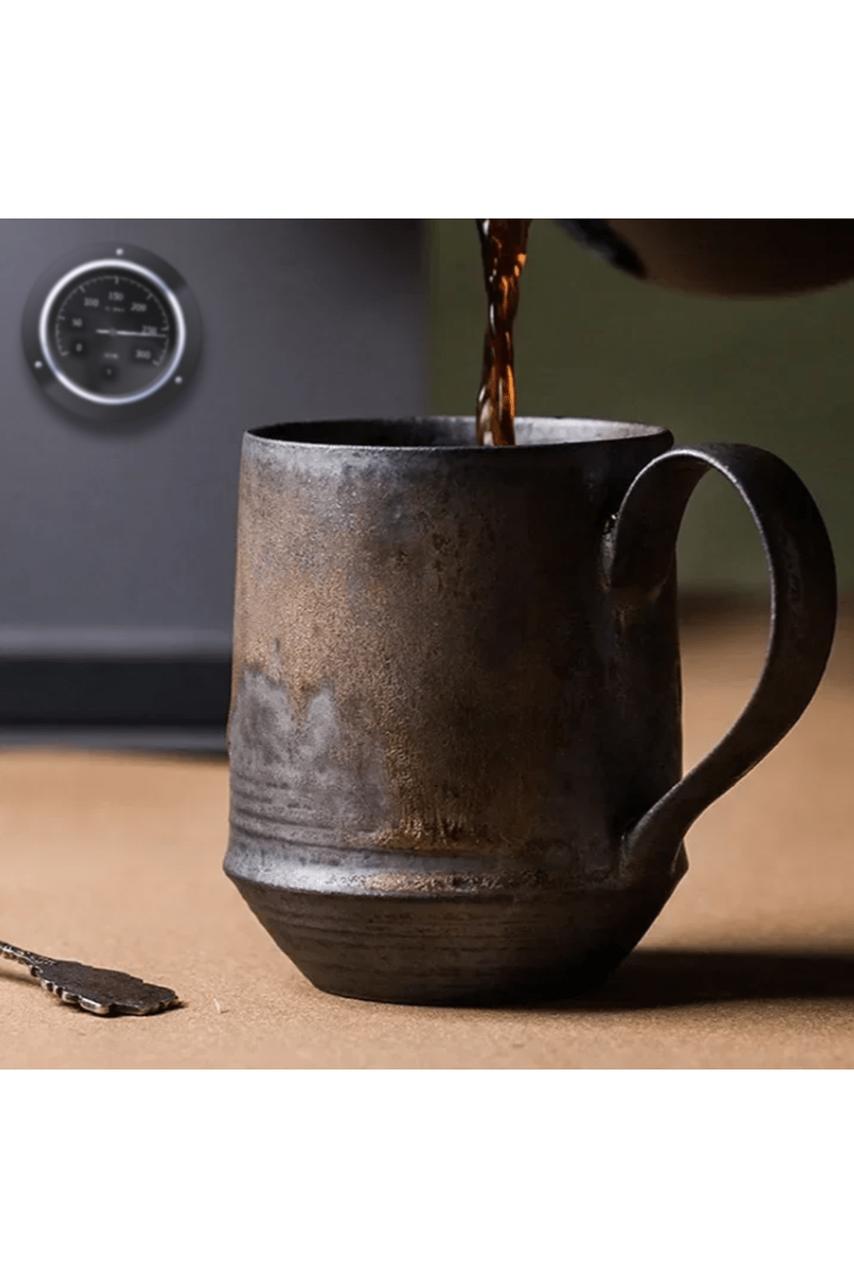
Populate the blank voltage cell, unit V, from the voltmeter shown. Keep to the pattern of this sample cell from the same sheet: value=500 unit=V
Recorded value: value=260 unit=V
